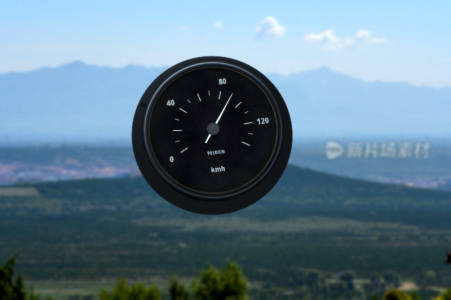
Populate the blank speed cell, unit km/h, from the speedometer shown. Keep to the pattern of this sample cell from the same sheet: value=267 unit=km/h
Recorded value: value=90 unit=km/h
